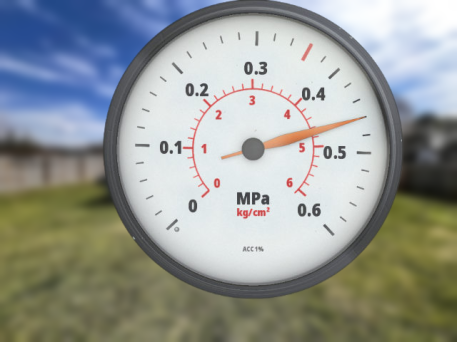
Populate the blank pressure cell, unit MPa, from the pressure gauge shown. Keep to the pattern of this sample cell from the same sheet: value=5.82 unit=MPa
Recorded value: value=0.46 unit=MPa
